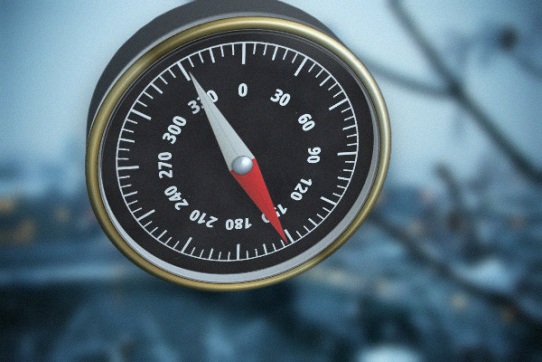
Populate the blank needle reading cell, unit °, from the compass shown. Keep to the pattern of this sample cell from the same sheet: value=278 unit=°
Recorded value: value=152.5 unit=°
